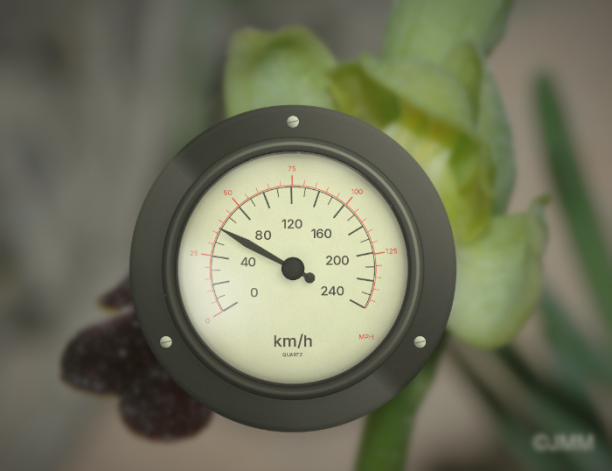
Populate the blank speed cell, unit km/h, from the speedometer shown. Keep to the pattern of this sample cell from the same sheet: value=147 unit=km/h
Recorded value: value=60 unit=km/h
